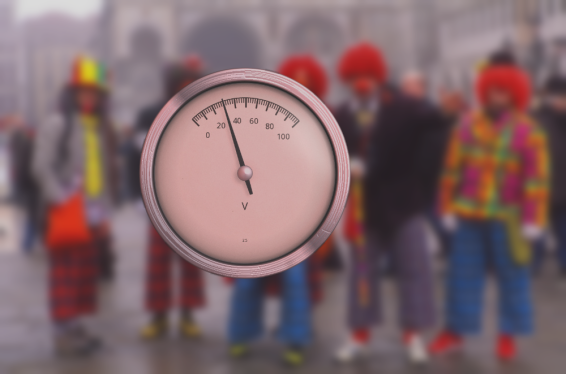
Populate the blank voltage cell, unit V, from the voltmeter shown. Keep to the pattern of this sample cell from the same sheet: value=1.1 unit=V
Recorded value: value=30 unit=V
